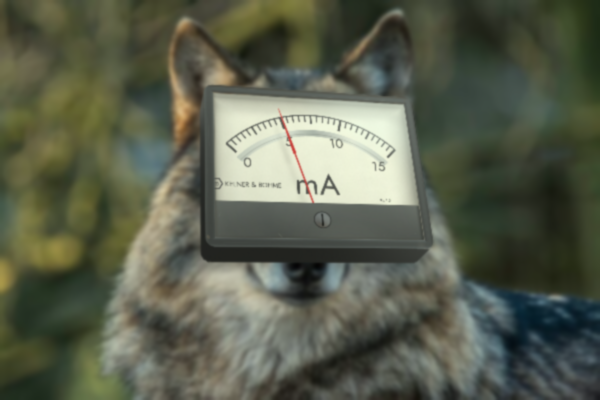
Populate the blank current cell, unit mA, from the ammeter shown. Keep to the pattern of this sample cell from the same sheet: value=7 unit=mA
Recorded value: value=5 unit=mA
